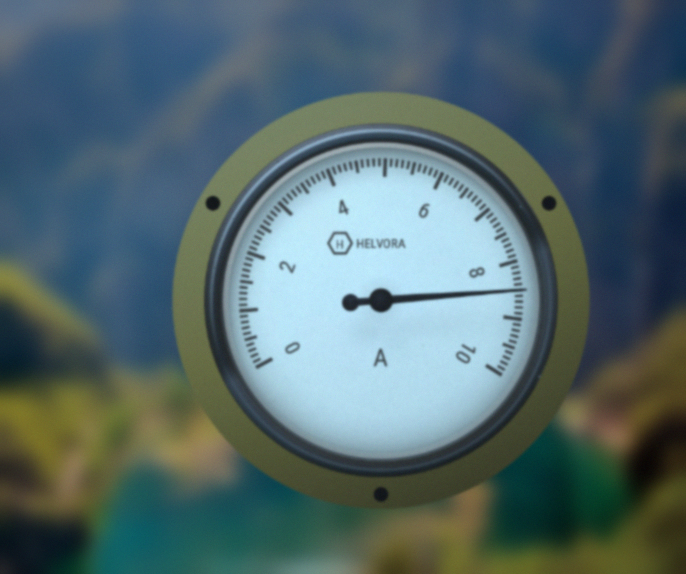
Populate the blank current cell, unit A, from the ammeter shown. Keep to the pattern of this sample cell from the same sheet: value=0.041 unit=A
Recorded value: value=8.5 unit=A
